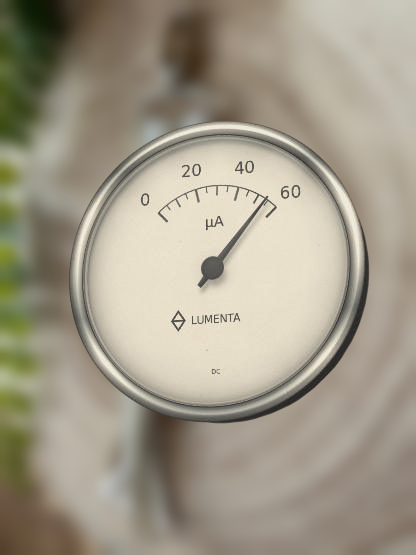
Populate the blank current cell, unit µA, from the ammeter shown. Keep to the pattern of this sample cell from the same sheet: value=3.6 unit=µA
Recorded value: value=55 unit=µA
